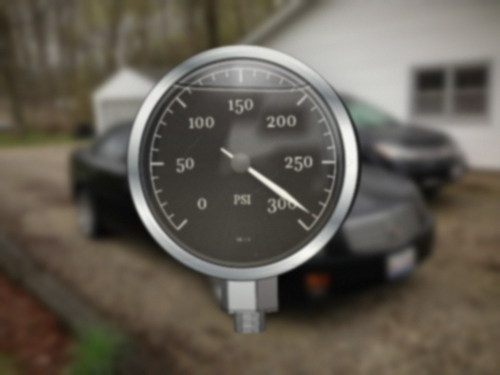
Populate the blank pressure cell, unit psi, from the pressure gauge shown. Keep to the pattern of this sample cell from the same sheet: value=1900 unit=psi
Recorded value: value=290 unit=psi
